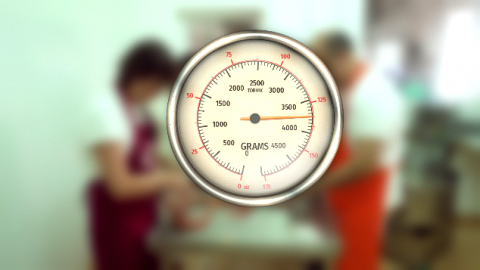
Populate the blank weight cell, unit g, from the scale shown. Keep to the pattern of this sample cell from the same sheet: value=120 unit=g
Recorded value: value=3750 unit=g
